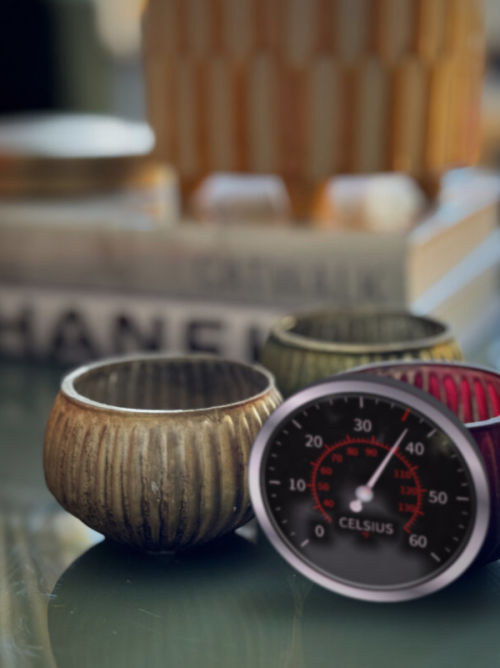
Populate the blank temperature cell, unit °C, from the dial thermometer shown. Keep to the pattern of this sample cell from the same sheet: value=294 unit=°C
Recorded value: value=37 unit=°C
